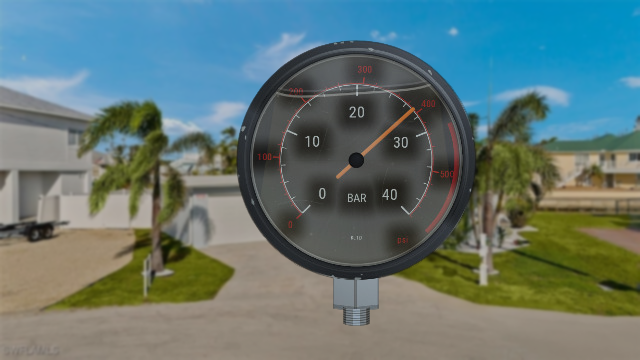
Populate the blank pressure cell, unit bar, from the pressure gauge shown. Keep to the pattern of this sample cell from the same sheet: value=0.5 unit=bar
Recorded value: value=27 unit=bar
